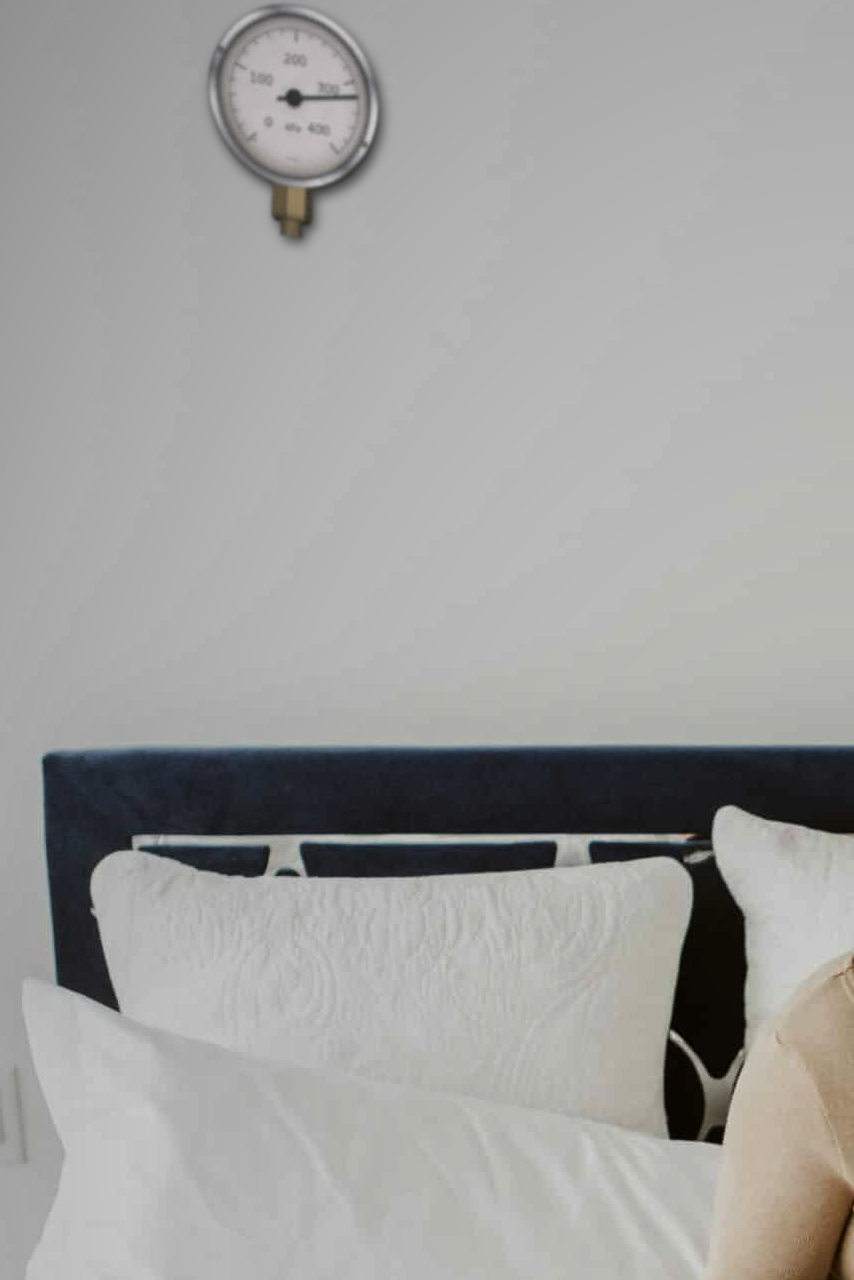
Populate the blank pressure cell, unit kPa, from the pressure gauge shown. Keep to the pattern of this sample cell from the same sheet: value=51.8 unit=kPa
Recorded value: value=320 unit=kPa
